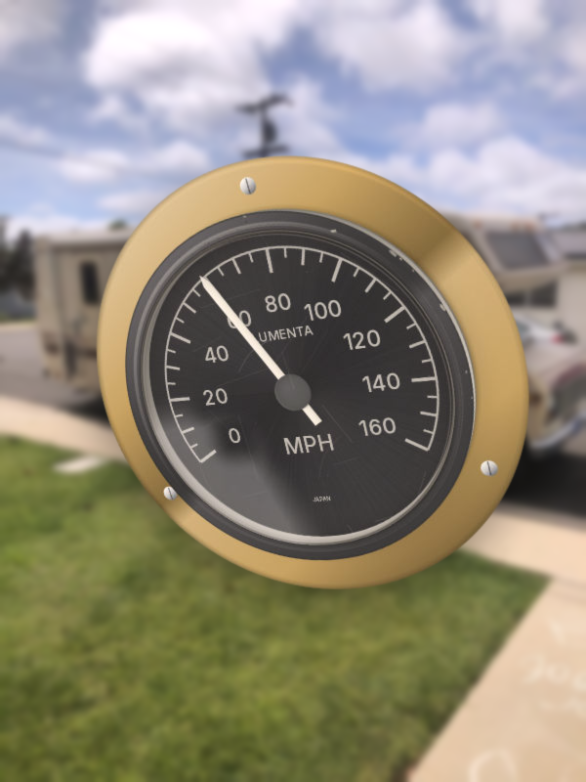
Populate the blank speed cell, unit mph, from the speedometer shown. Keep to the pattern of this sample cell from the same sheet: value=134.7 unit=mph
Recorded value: value=60 unit=mph
